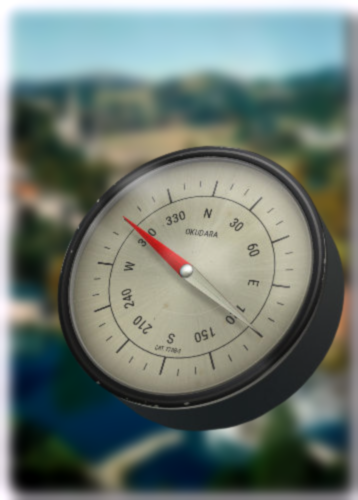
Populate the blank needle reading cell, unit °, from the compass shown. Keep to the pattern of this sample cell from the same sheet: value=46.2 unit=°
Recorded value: value=300 unit=°
